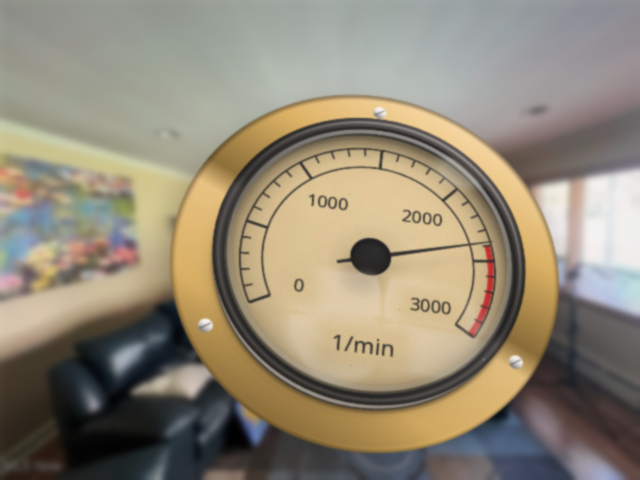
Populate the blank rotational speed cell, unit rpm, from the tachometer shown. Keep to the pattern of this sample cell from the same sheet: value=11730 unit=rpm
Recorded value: value=2400 unit=rpm
